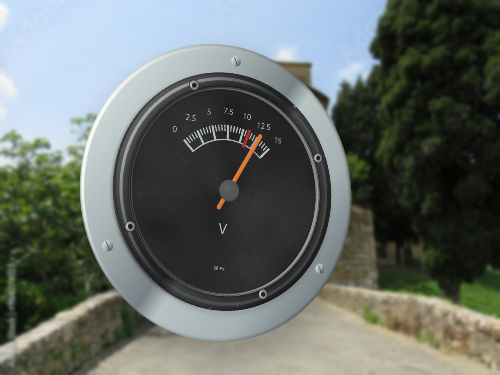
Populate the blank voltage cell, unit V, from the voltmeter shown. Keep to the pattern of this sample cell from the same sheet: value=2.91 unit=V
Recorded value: value=12.5 unit=V
